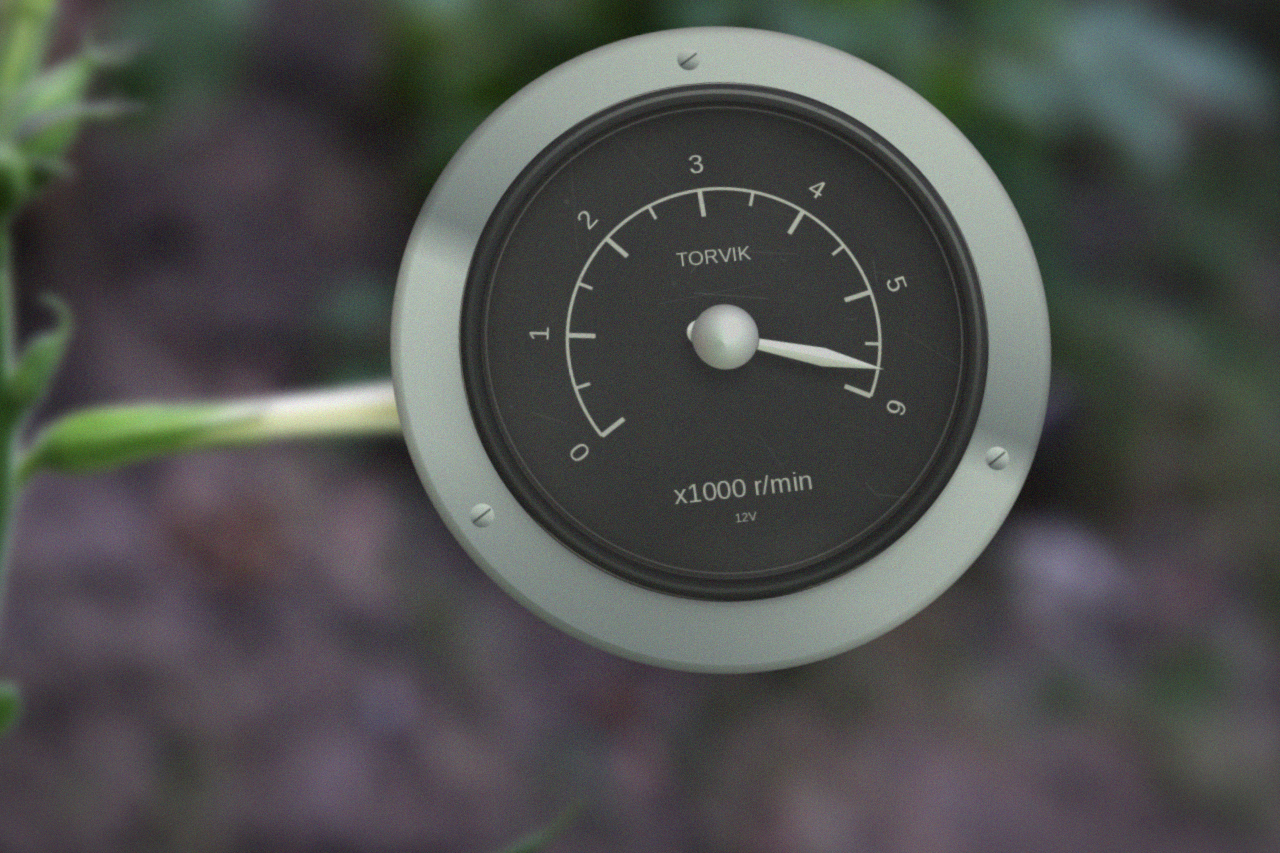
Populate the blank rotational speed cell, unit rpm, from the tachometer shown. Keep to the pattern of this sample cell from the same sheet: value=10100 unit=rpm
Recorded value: value=5750 unit=rpm
